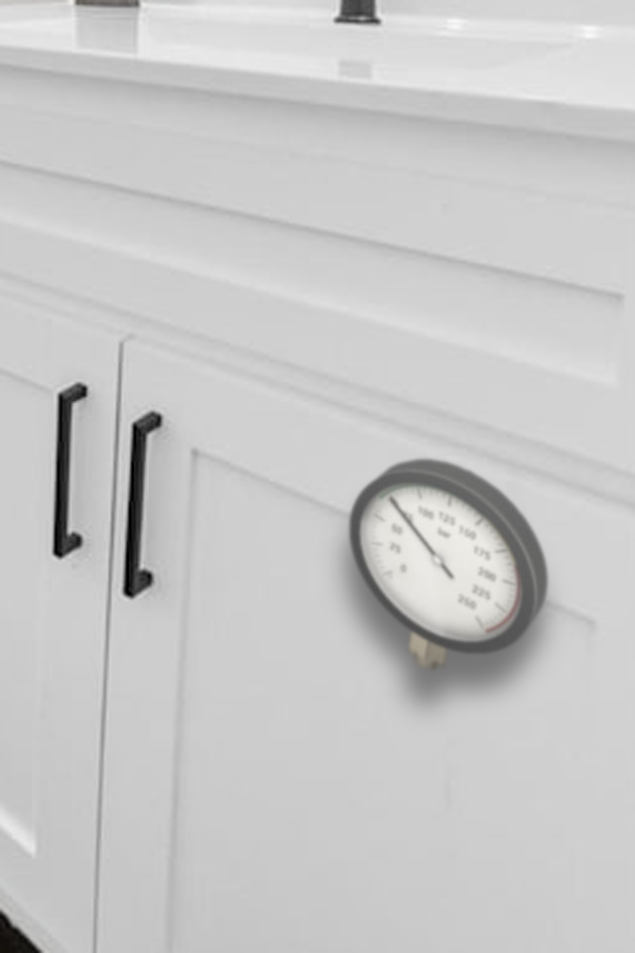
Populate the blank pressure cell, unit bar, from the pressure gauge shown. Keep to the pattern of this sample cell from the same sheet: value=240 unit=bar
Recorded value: value=75 unit=bar
